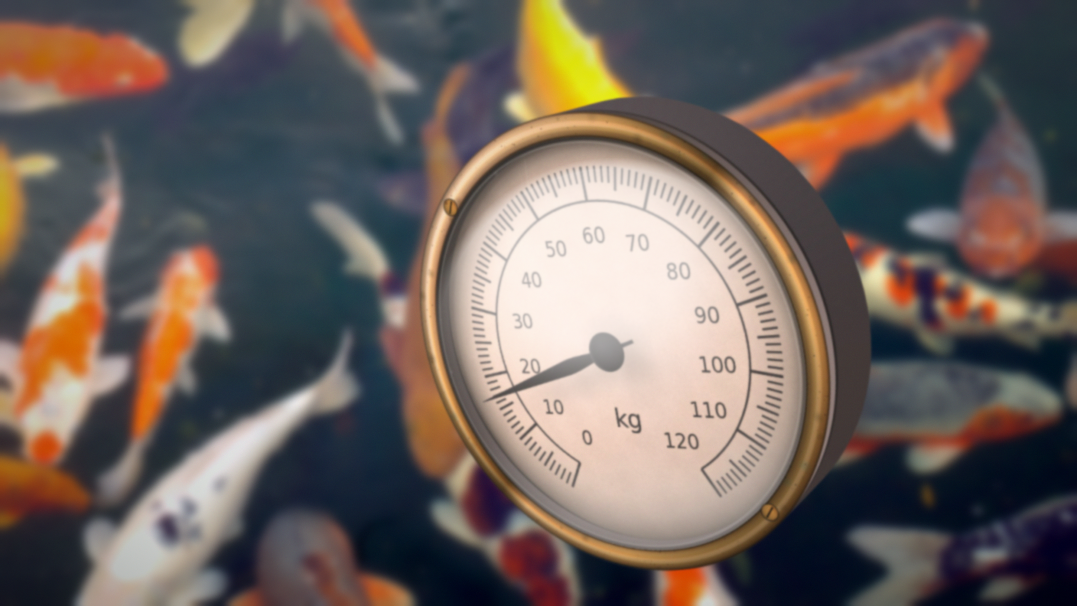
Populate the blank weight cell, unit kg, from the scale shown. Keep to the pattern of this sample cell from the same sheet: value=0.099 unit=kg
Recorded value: value=17 unit=kg
